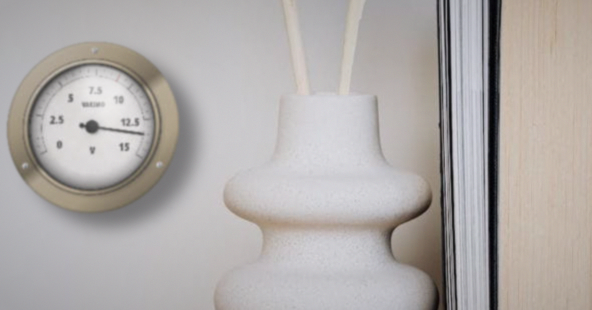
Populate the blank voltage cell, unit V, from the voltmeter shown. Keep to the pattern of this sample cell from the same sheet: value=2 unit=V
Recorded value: value=13.5 unit=V
